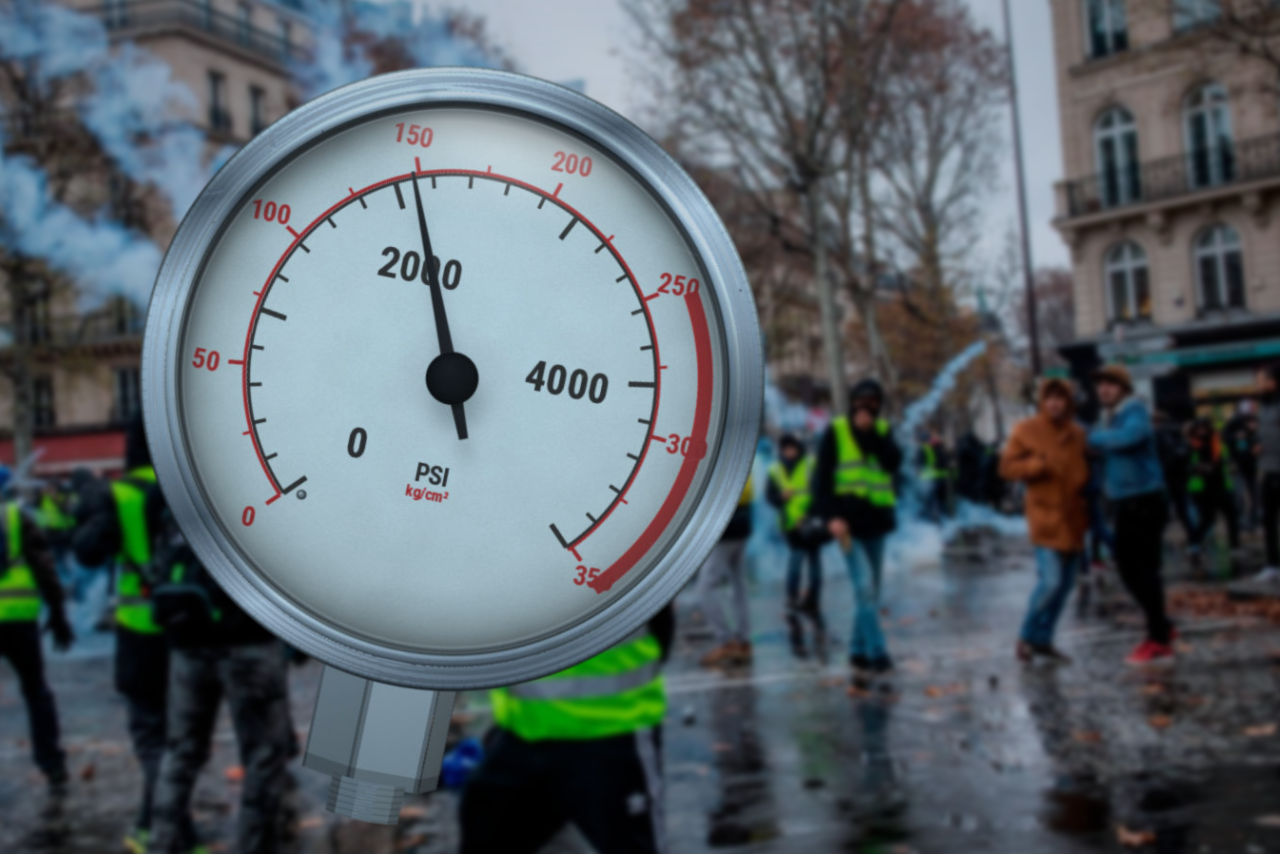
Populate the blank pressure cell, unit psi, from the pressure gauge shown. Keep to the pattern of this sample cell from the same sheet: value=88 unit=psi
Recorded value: value=2100 unit=psi
